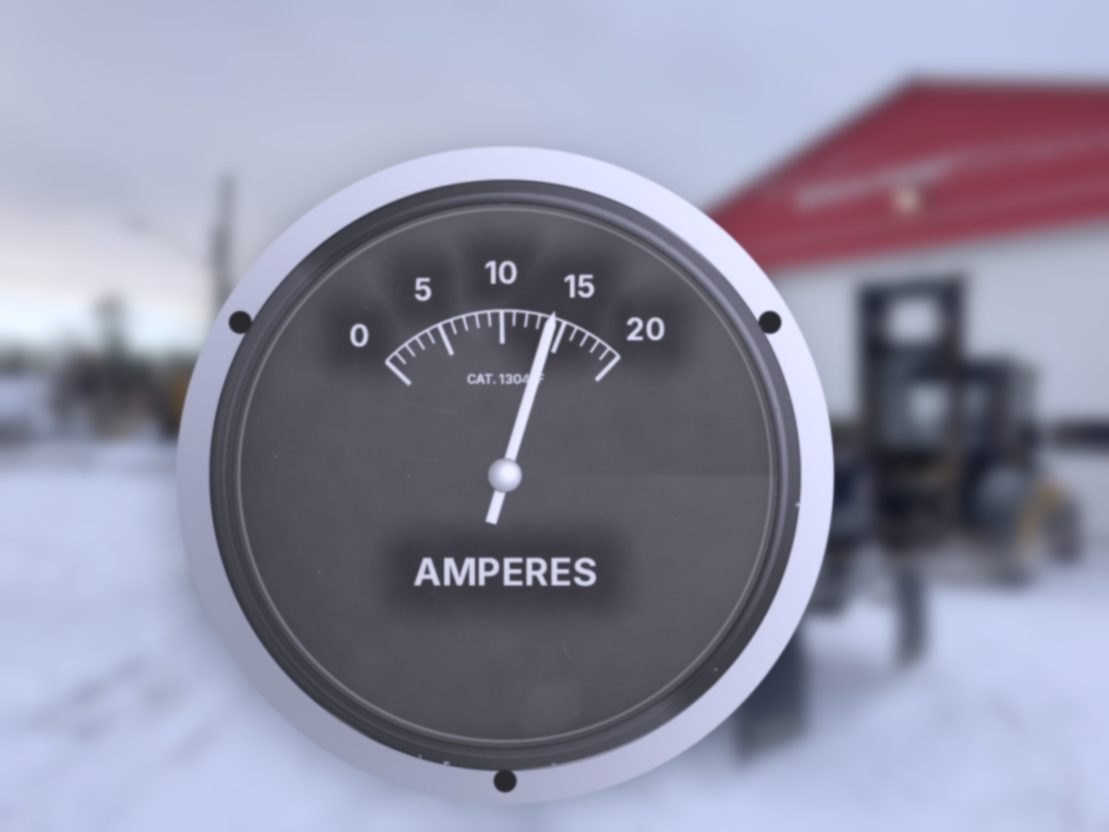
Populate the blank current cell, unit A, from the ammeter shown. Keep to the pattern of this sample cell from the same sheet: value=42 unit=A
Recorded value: value=14 unit=A
